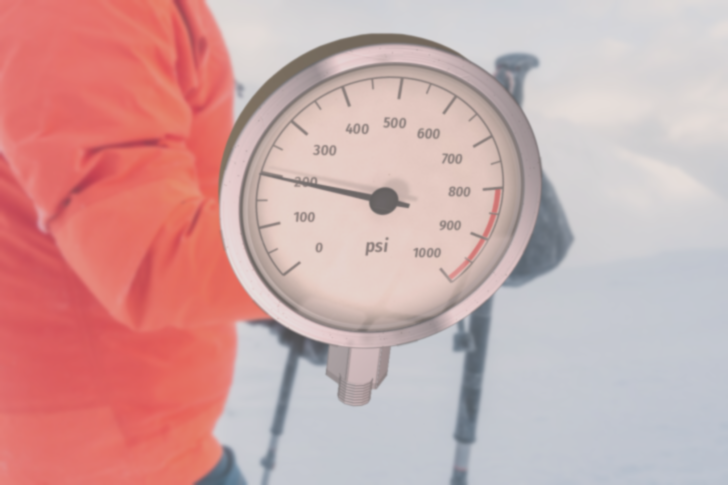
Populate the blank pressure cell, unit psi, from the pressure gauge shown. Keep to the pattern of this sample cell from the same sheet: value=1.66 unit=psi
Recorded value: value=200 unit=psi
